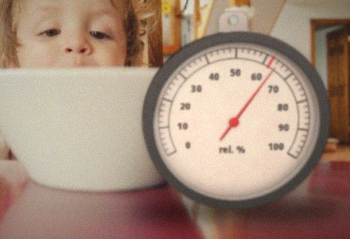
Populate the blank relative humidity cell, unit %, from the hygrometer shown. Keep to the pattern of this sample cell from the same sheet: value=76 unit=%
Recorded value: value=64 unit=%
